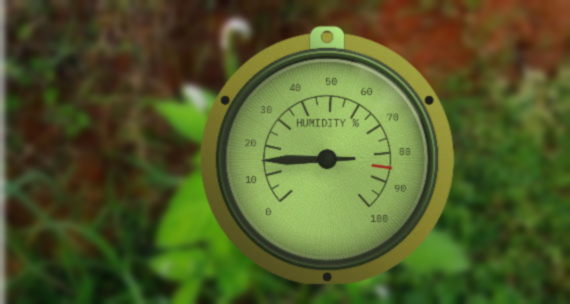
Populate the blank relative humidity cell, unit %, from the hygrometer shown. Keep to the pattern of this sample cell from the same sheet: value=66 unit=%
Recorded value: value=15 unit=%
